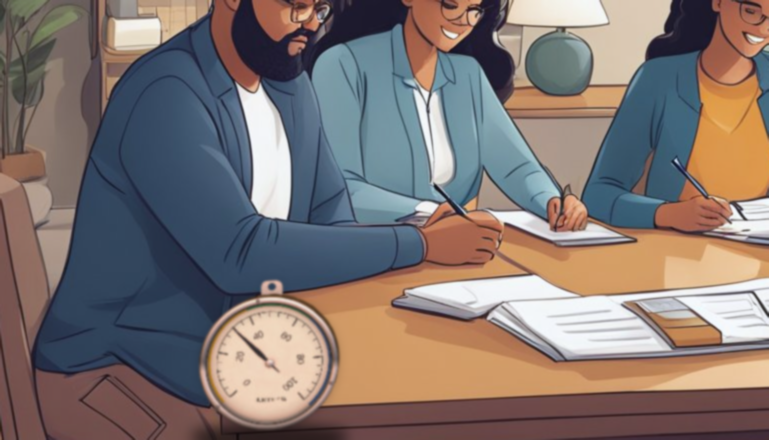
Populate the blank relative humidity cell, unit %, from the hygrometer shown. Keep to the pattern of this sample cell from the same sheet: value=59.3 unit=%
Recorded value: value=32 unit=%
